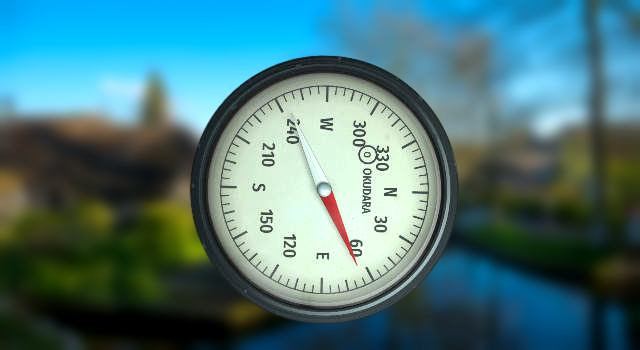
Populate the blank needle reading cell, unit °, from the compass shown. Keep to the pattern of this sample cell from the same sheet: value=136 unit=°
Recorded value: value=65 unit=°
